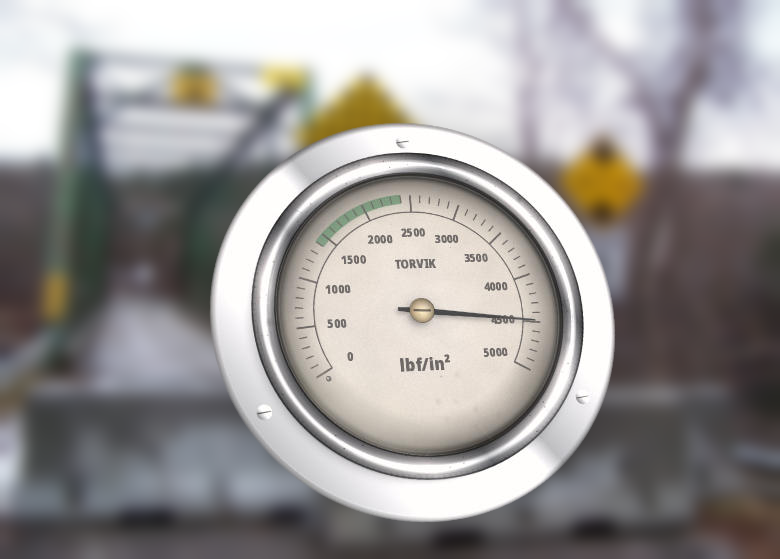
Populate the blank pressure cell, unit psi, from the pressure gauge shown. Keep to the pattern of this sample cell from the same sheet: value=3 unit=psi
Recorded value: value=4500 unit=psi
